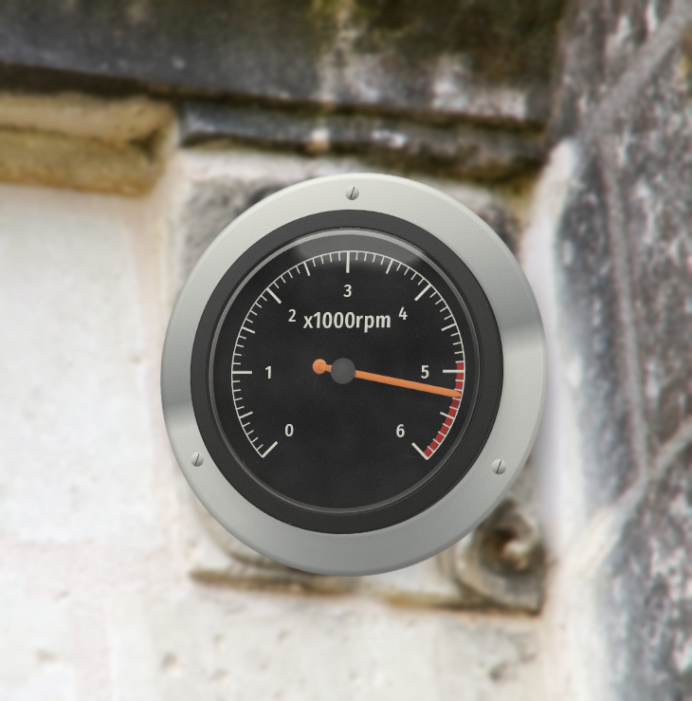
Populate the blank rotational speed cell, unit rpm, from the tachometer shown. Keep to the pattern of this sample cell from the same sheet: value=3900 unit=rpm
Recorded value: value=5250 unit=rpm
